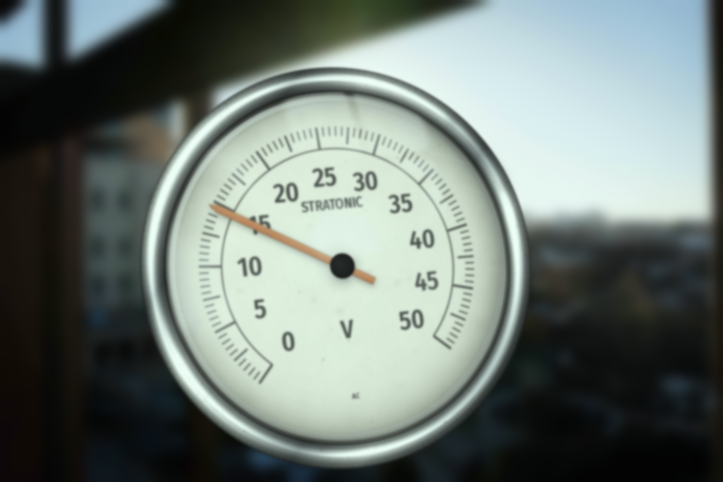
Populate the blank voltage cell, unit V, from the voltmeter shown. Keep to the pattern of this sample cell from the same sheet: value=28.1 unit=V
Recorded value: value=14.5 unit=V
